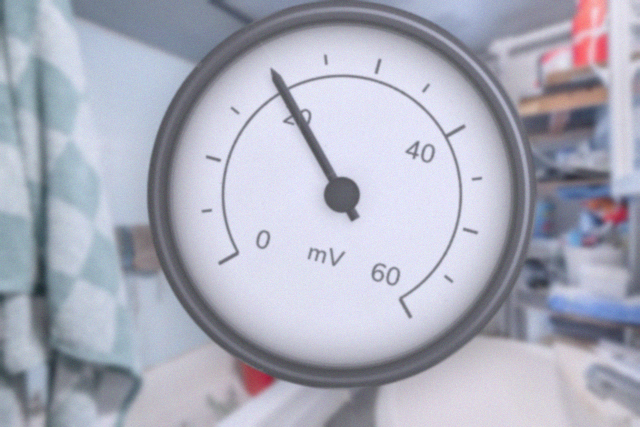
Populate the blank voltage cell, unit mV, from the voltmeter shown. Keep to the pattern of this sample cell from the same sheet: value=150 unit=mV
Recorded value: value=20 unit=mV
